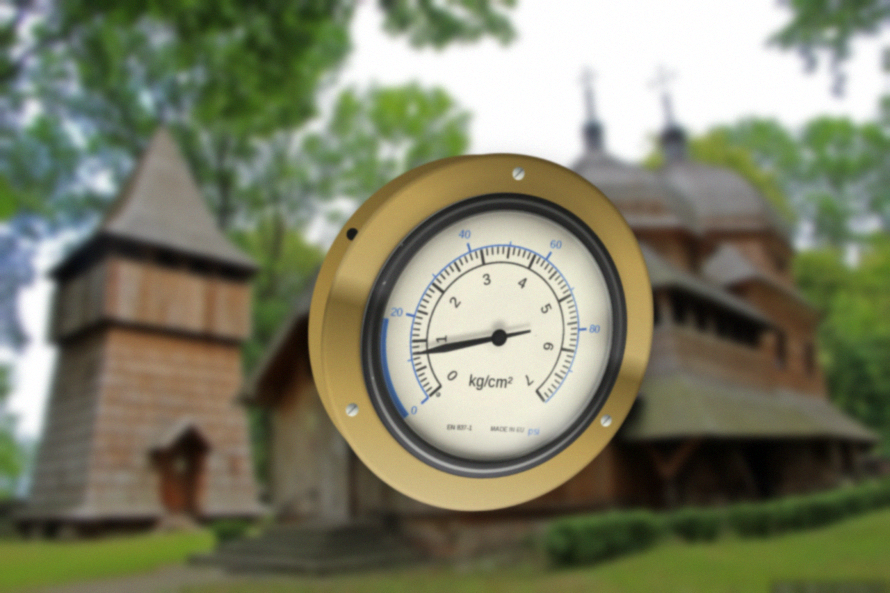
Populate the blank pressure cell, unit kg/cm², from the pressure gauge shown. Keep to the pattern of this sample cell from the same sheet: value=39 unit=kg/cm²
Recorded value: value=0.8 unit=kg/cm²
